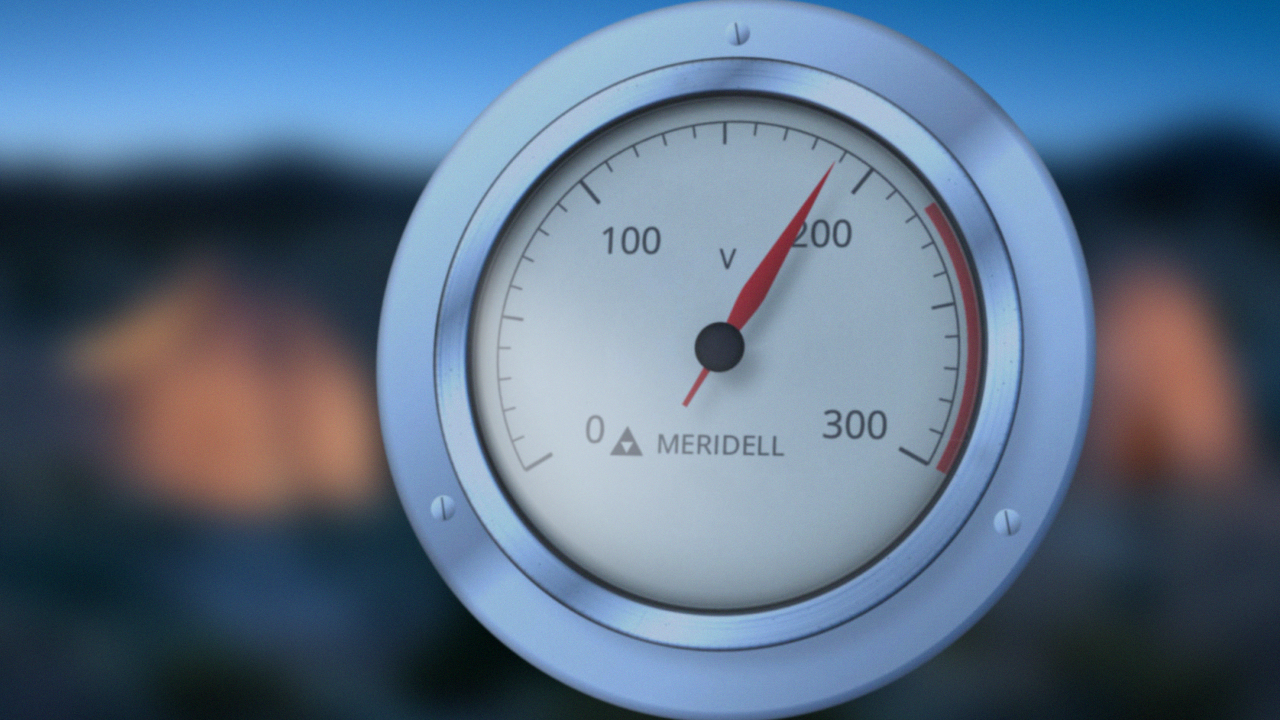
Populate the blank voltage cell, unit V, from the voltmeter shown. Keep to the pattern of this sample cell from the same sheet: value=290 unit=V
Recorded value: value=190 unit=V
